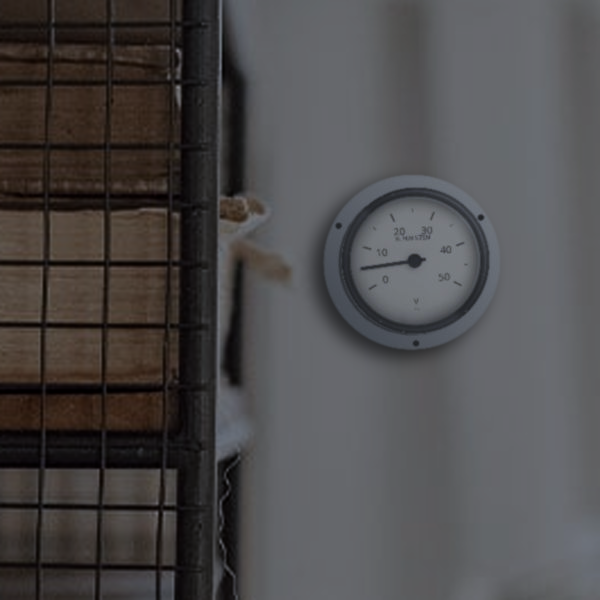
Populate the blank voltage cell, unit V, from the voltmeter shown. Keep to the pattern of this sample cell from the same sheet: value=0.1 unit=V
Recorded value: value=5 unit=V
